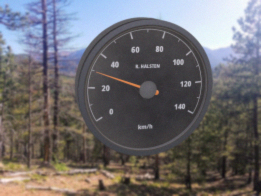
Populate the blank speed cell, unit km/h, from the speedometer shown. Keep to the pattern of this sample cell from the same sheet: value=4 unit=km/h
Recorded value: value=30 unit=km/h
